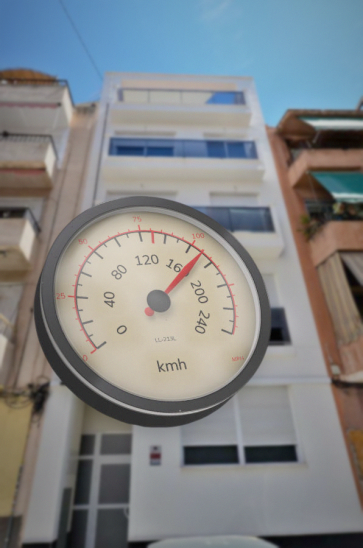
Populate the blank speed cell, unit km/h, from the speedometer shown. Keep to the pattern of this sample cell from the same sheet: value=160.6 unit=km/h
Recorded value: value=170 unit=km/h
